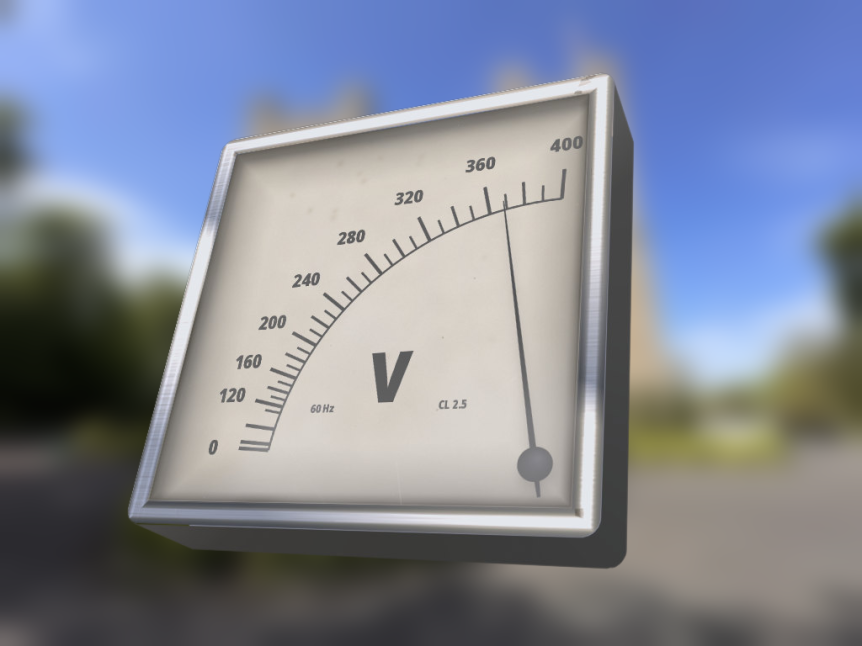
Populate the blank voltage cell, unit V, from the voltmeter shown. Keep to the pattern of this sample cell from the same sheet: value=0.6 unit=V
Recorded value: value=370 unit=V
